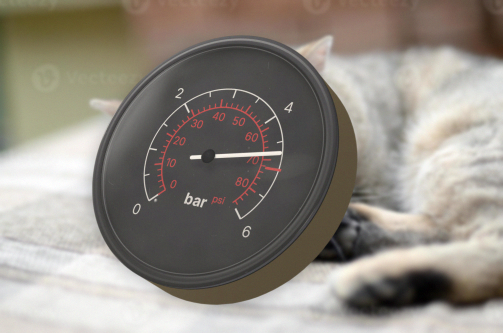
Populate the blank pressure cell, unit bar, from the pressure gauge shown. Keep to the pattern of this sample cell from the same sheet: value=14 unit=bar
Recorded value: value=4.75 unit=bar
